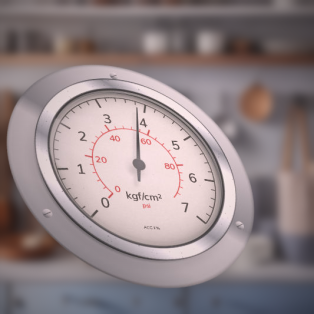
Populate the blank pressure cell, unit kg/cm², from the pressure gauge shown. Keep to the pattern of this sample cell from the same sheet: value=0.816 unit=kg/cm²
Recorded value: value=3.8 unit=kg/cm²
